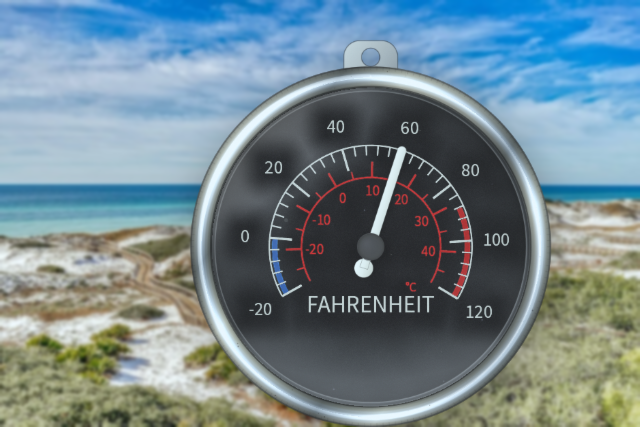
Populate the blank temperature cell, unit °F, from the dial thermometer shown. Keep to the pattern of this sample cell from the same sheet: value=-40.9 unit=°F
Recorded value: value=60 unit=°F
